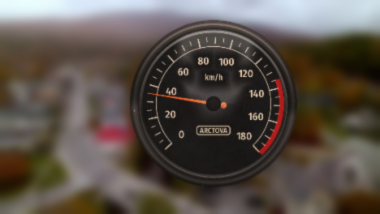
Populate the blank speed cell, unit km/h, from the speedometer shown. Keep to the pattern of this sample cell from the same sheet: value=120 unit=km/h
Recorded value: value=35 unit=km/h
